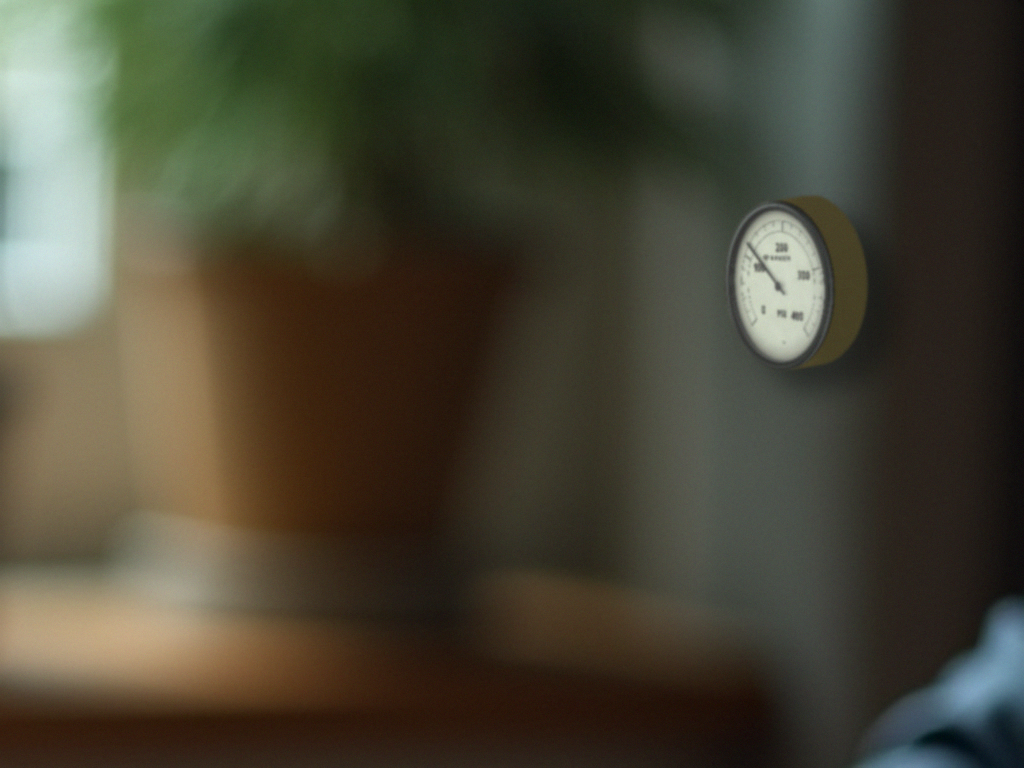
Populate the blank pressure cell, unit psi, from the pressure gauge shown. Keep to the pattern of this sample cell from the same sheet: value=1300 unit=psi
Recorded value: value=120 unit=psi
